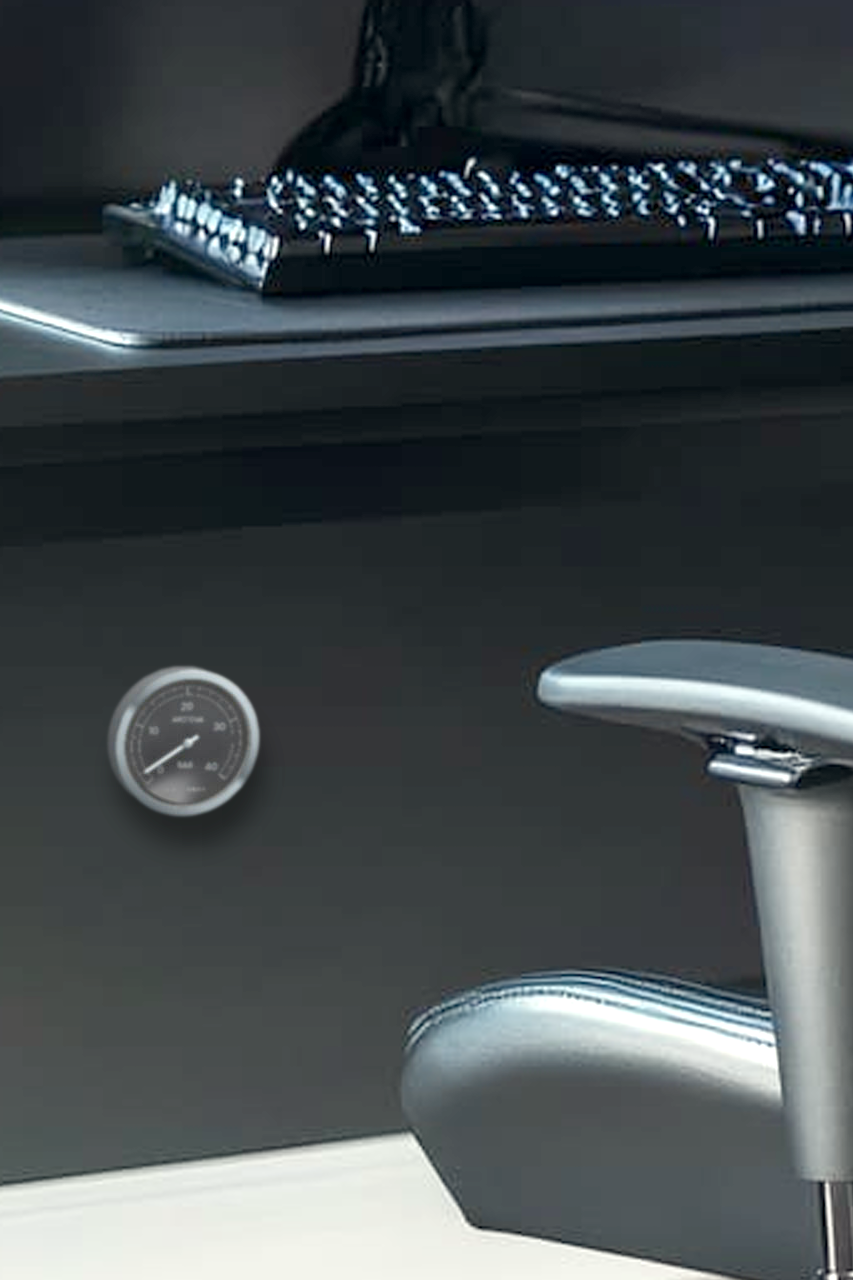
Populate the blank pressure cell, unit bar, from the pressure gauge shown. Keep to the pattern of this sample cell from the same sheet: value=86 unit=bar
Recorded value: value=2 unit=bar
